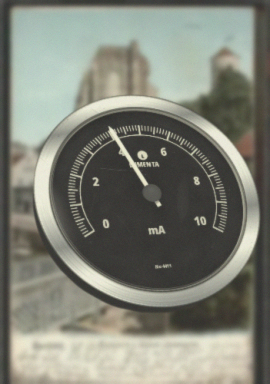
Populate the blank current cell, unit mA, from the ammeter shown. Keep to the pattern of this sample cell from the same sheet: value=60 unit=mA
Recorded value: value=4 unit=mA
